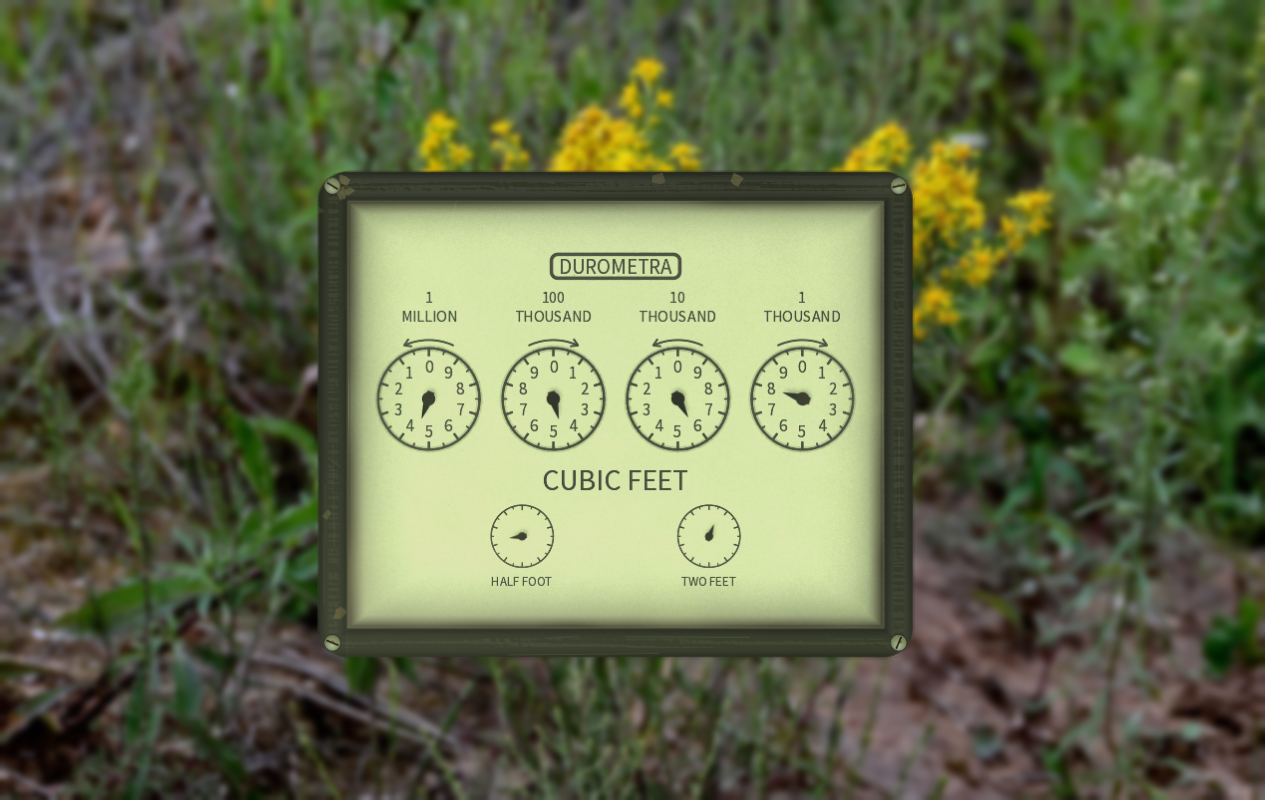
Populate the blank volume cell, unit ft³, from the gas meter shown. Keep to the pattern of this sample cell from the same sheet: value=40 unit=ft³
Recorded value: value=445800 unit=ft³
